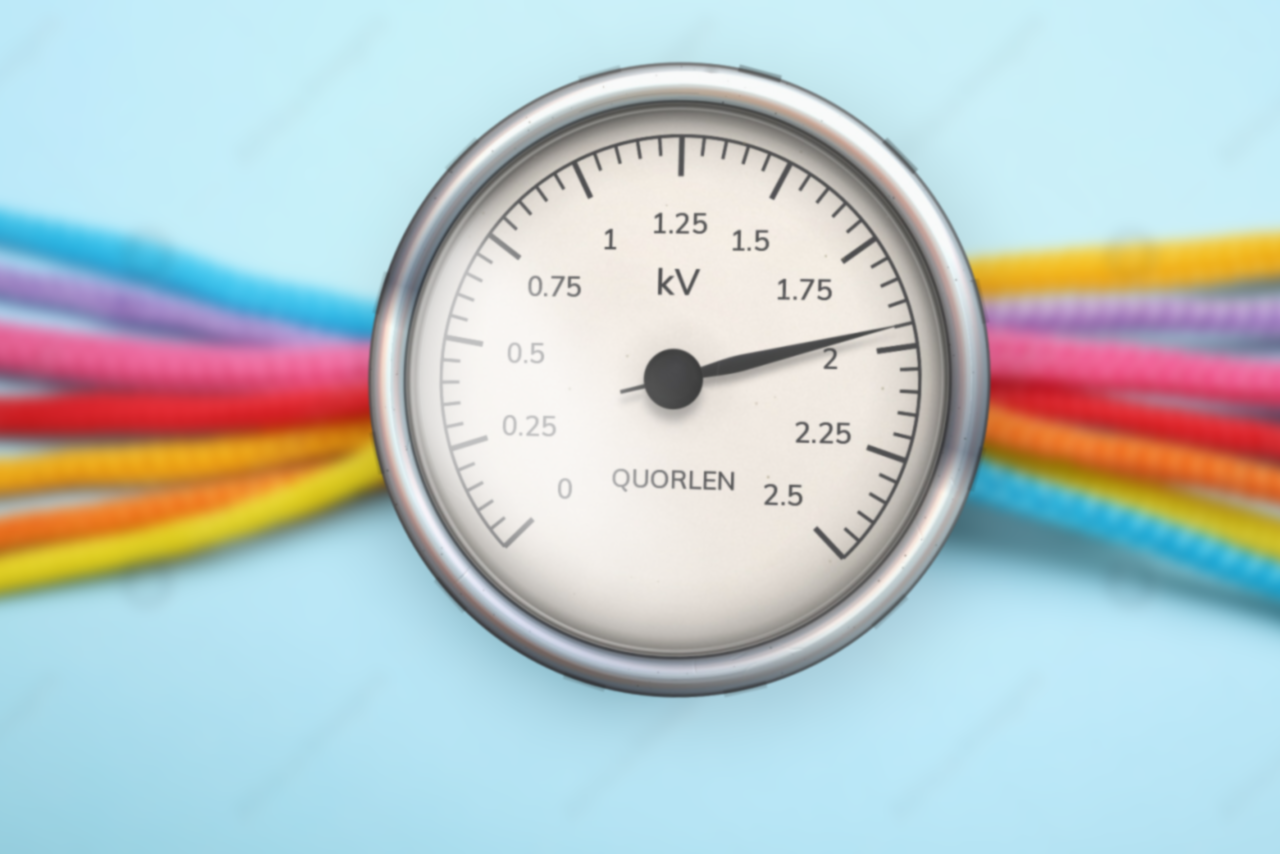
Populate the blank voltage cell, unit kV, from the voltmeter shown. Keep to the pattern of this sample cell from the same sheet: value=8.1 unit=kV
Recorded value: value=1.95 unit=kV
